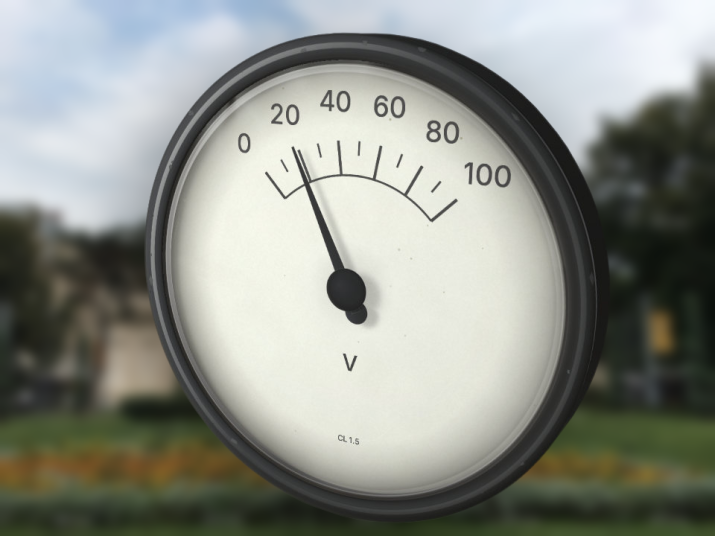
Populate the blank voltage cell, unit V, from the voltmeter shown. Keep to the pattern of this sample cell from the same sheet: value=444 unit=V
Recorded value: value=20 unit=V
